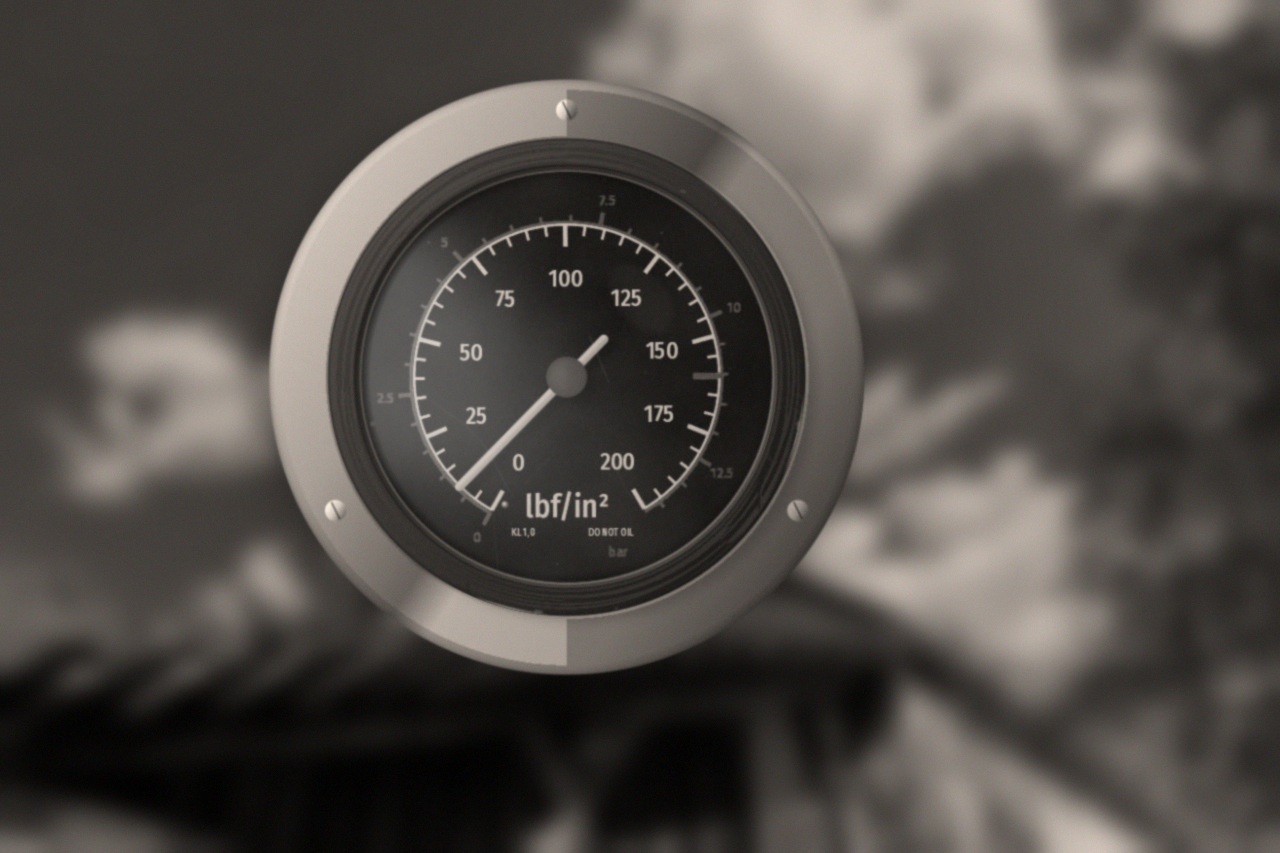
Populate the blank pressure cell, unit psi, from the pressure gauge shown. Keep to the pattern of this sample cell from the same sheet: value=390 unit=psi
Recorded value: value=10 unit=psi
